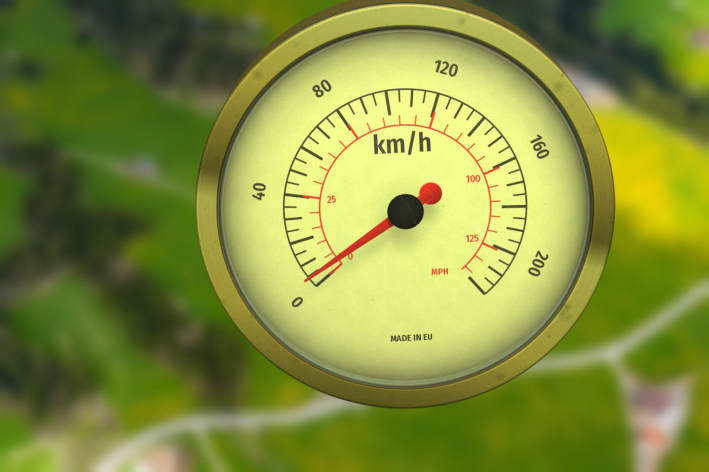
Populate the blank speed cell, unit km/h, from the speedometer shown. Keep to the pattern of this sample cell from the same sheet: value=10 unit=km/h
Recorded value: value=5 unit=km/h
